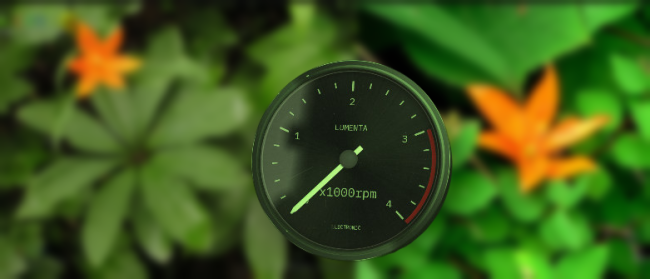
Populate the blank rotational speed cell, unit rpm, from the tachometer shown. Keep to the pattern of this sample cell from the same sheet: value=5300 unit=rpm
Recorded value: value=0 unit=rpm
